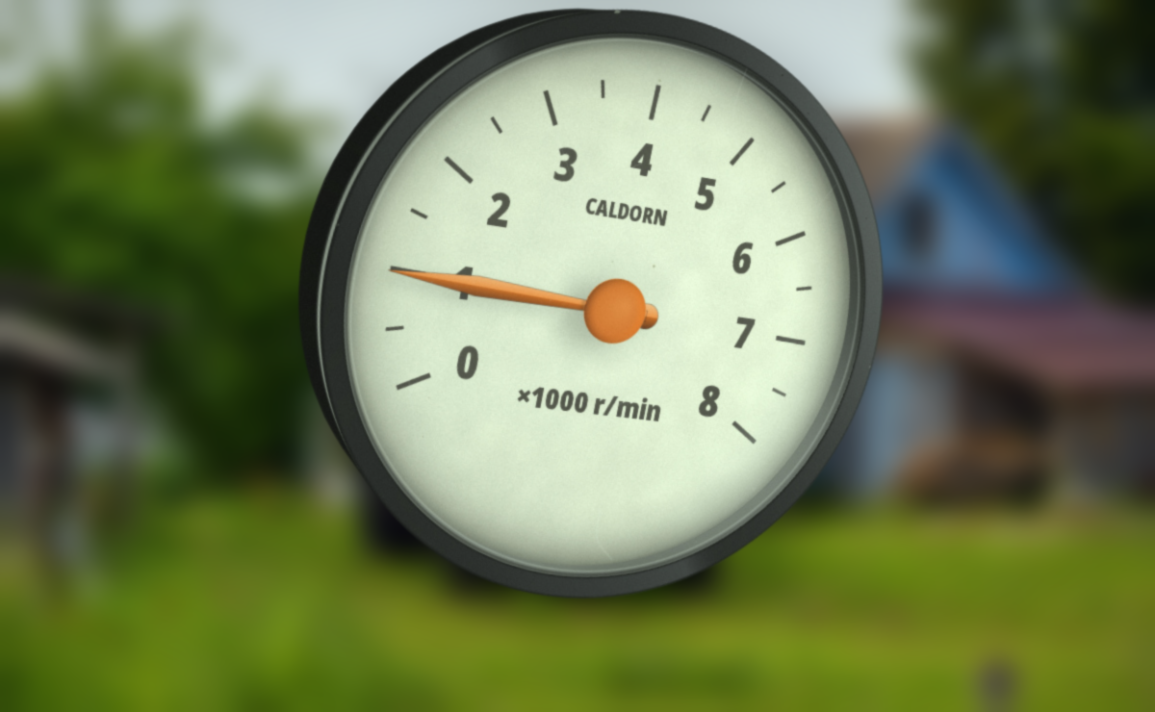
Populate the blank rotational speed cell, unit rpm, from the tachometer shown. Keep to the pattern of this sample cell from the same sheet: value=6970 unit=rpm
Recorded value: value=1000 unit=rpm
